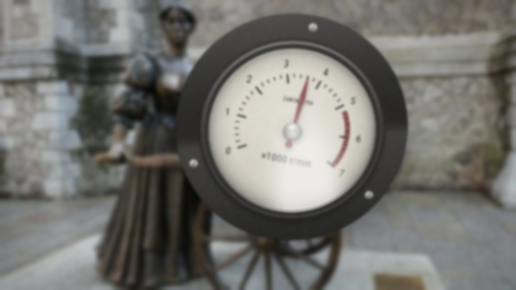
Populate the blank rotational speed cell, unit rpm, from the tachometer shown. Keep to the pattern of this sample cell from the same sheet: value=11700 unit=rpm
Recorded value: value=3600 unit=rpm
